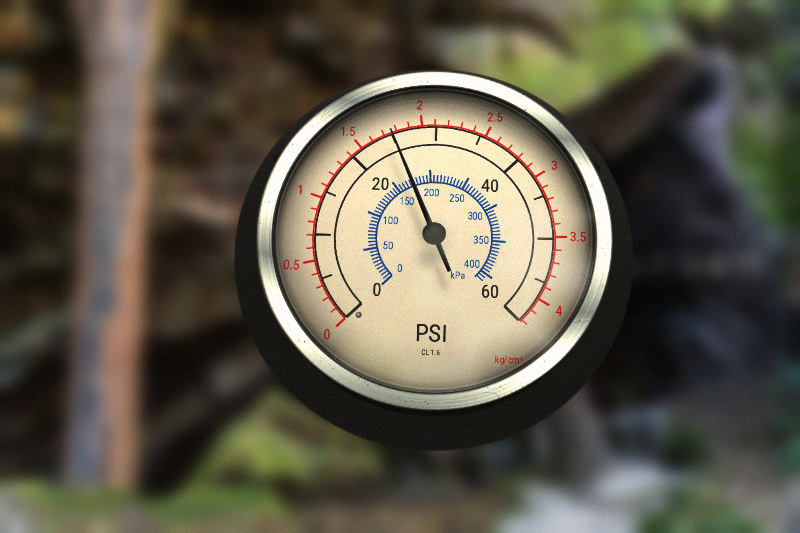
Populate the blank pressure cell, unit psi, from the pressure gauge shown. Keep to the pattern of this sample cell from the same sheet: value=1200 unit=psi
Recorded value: value=25 unit=psi
